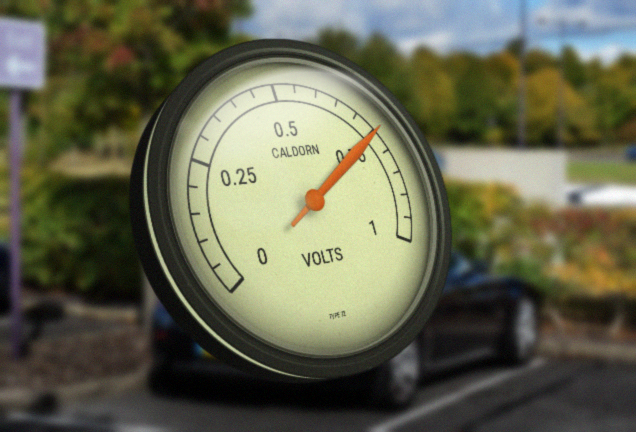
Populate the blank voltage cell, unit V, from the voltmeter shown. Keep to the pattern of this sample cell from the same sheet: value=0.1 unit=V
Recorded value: value=0.75 unit=V
